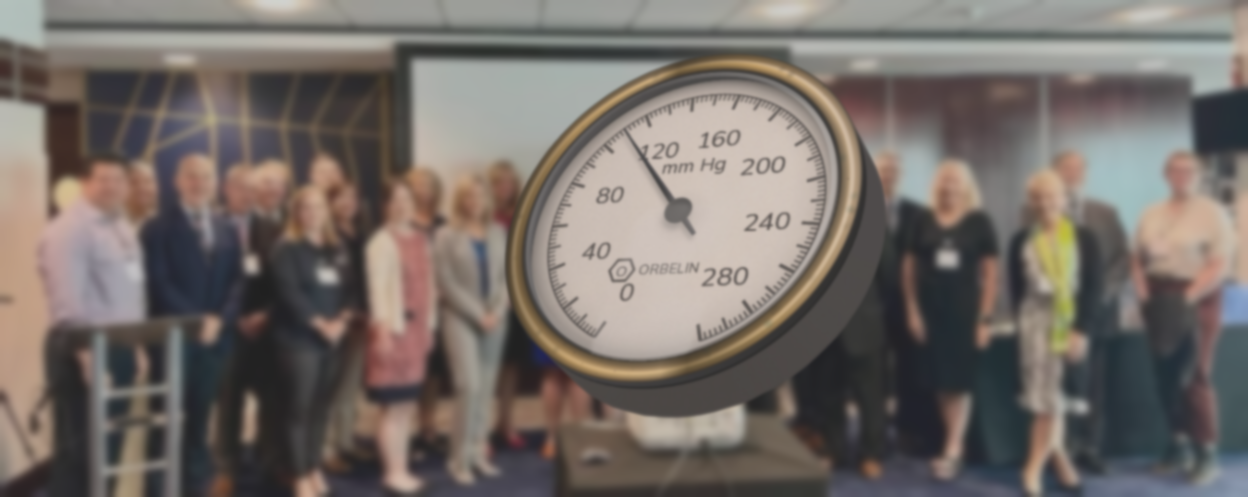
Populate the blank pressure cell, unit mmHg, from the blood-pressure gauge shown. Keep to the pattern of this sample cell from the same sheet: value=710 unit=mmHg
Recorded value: value=110 unit=mmHg
